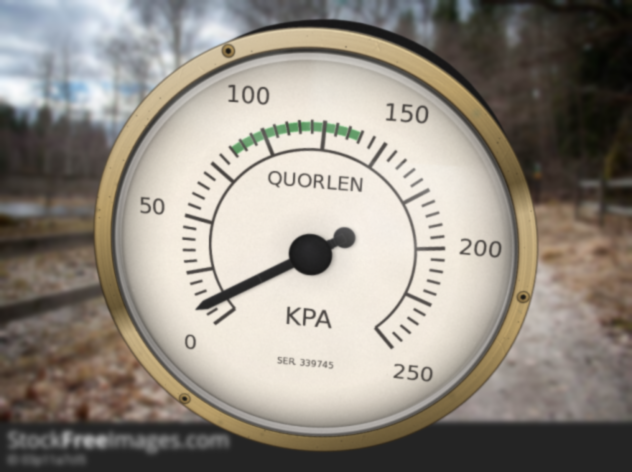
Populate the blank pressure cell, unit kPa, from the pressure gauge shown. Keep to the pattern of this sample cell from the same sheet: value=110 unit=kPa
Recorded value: value=10 unit=kPa
